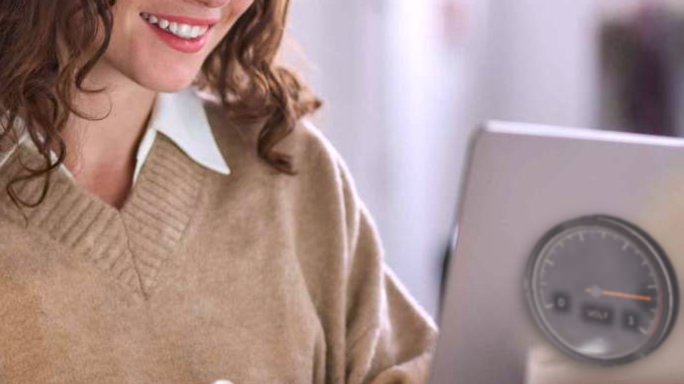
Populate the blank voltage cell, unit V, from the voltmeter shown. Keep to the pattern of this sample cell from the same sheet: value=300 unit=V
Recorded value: value=0.85 unit=V
